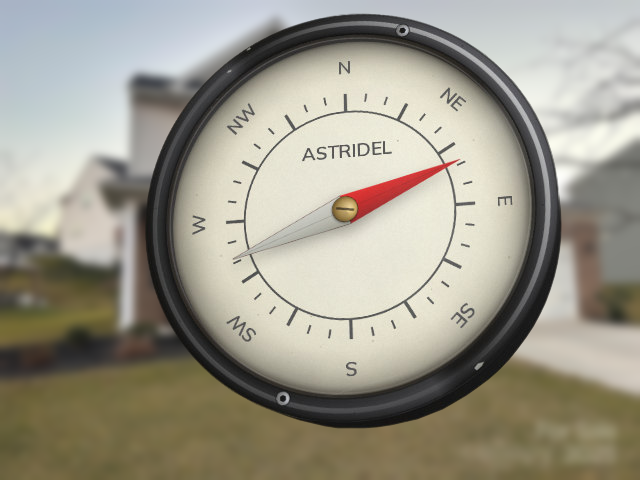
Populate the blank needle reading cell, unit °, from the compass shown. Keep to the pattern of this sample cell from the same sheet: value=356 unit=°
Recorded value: value=70 unit=°
